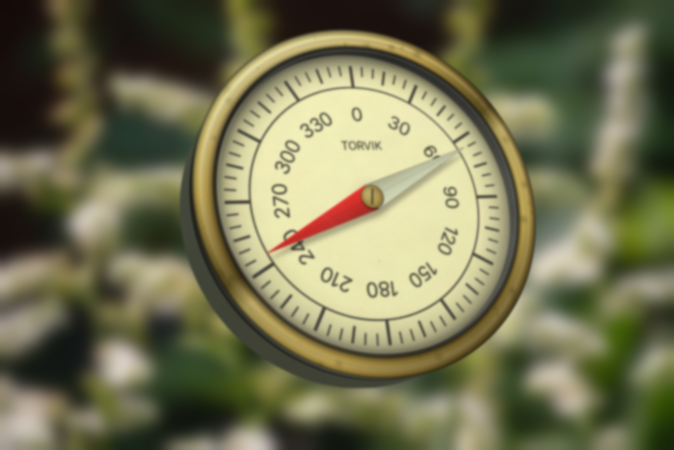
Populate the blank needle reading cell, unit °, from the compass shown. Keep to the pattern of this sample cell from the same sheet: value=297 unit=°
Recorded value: value=245 unit=°
